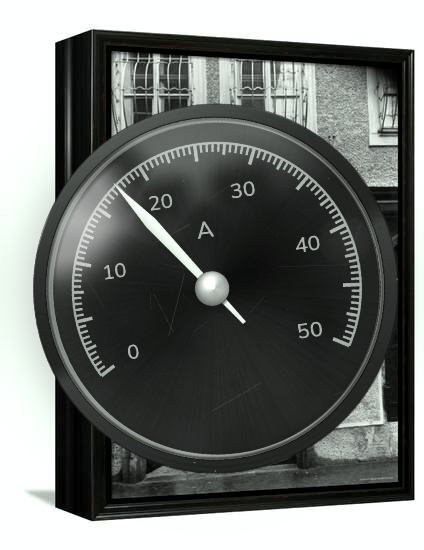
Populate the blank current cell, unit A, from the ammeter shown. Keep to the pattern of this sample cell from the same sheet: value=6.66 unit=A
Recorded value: value=17.5 unit=A
